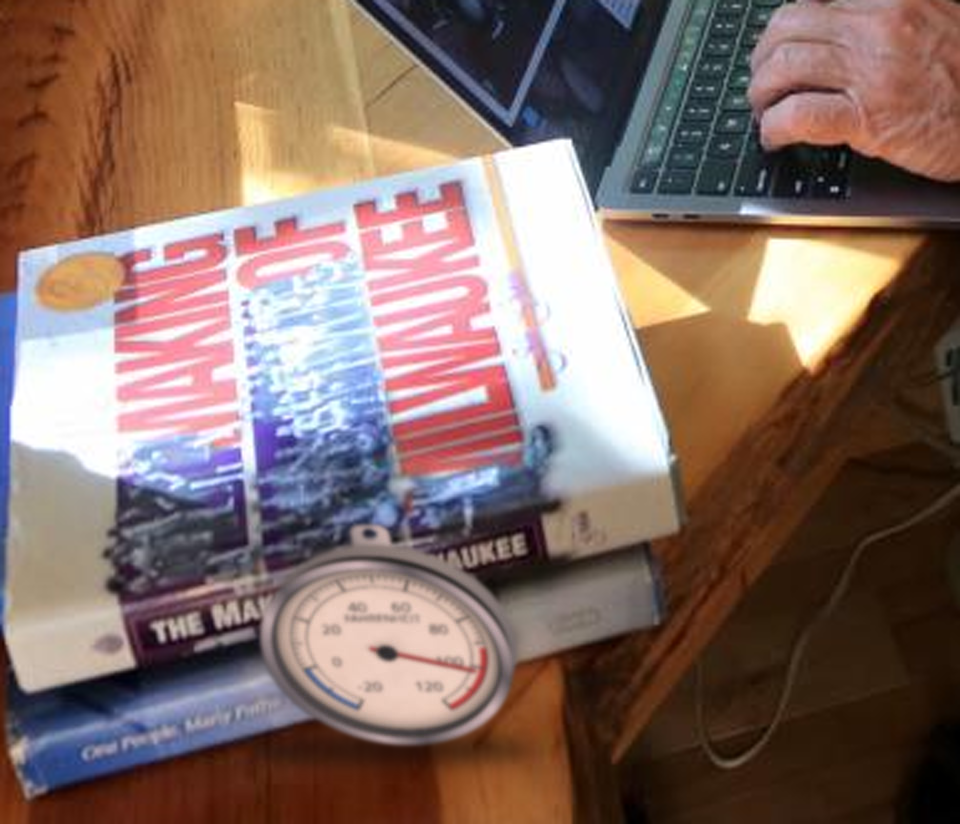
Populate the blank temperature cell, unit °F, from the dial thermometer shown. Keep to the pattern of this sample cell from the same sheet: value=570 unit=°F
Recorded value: value=100 unit=°F
